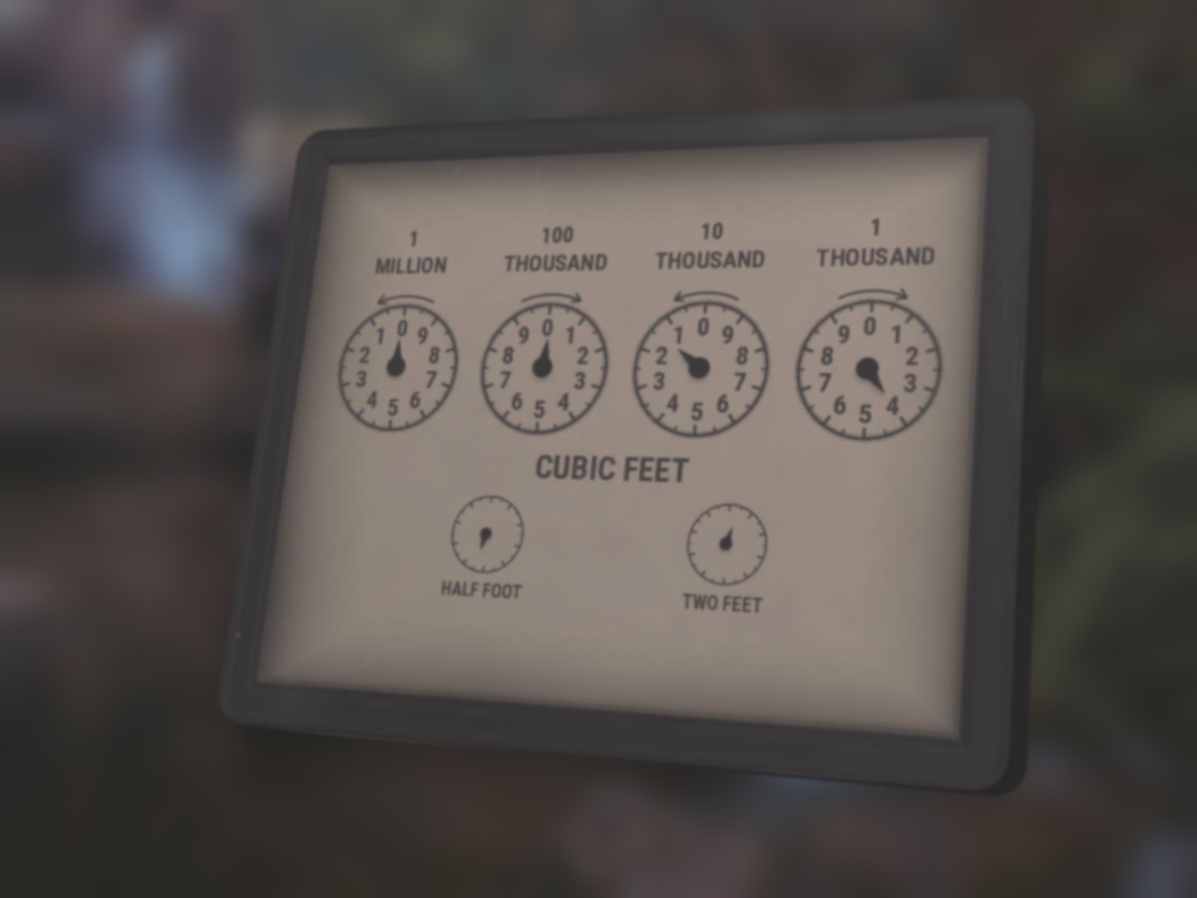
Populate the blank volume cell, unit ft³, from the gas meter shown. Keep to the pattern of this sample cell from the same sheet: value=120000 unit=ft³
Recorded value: value=1400 unit=ft³
